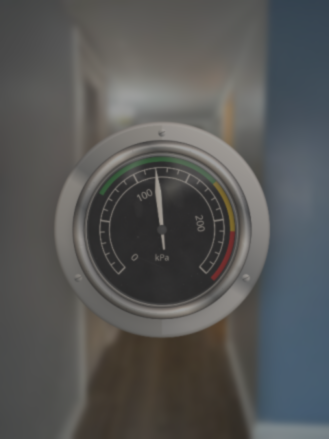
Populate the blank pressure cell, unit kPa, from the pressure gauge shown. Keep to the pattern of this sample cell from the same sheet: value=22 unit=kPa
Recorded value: value=120 unit=kPa
